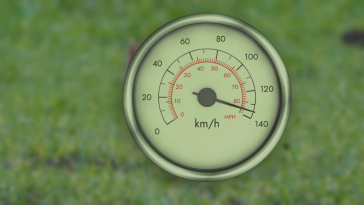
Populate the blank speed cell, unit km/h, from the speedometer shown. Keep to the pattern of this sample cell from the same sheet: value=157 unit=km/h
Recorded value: value=135 unit=km/h
